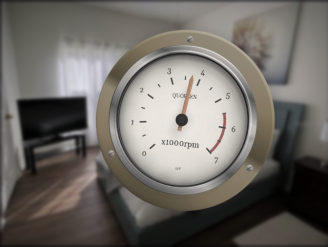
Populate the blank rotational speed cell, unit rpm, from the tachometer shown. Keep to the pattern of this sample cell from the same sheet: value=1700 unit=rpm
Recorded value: value=3750 unit=rpm
